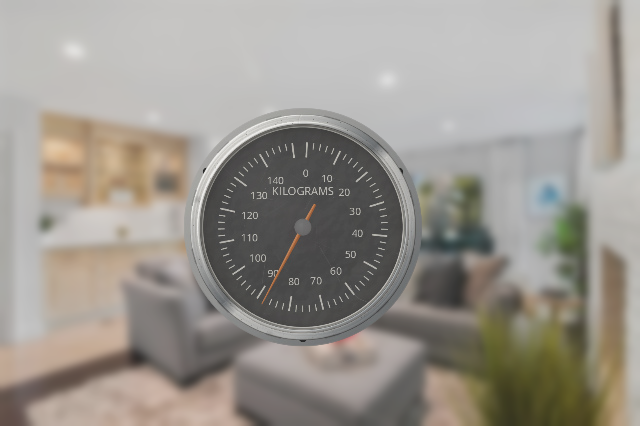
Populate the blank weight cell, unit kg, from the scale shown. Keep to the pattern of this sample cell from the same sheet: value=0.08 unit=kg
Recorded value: value=88 unit=kg
